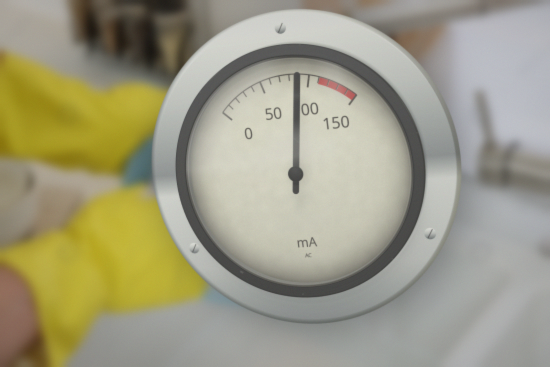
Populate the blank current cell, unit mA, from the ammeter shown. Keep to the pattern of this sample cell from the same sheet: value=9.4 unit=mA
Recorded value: value=90 unit=mA
